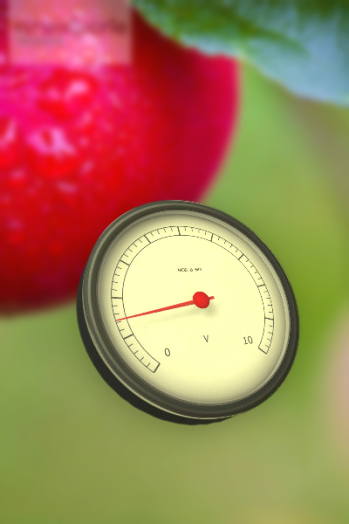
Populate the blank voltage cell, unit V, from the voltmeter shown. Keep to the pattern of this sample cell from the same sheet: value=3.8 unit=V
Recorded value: value=1.4 unit=V
